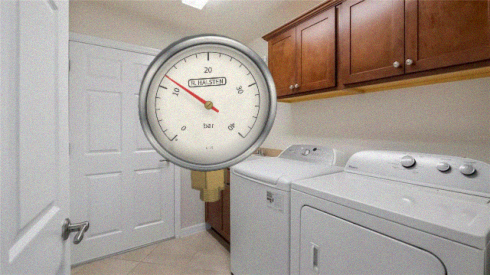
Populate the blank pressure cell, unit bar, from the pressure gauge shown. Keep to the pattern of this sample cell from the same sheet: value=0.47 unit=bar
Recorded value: value=12 unit=bar
